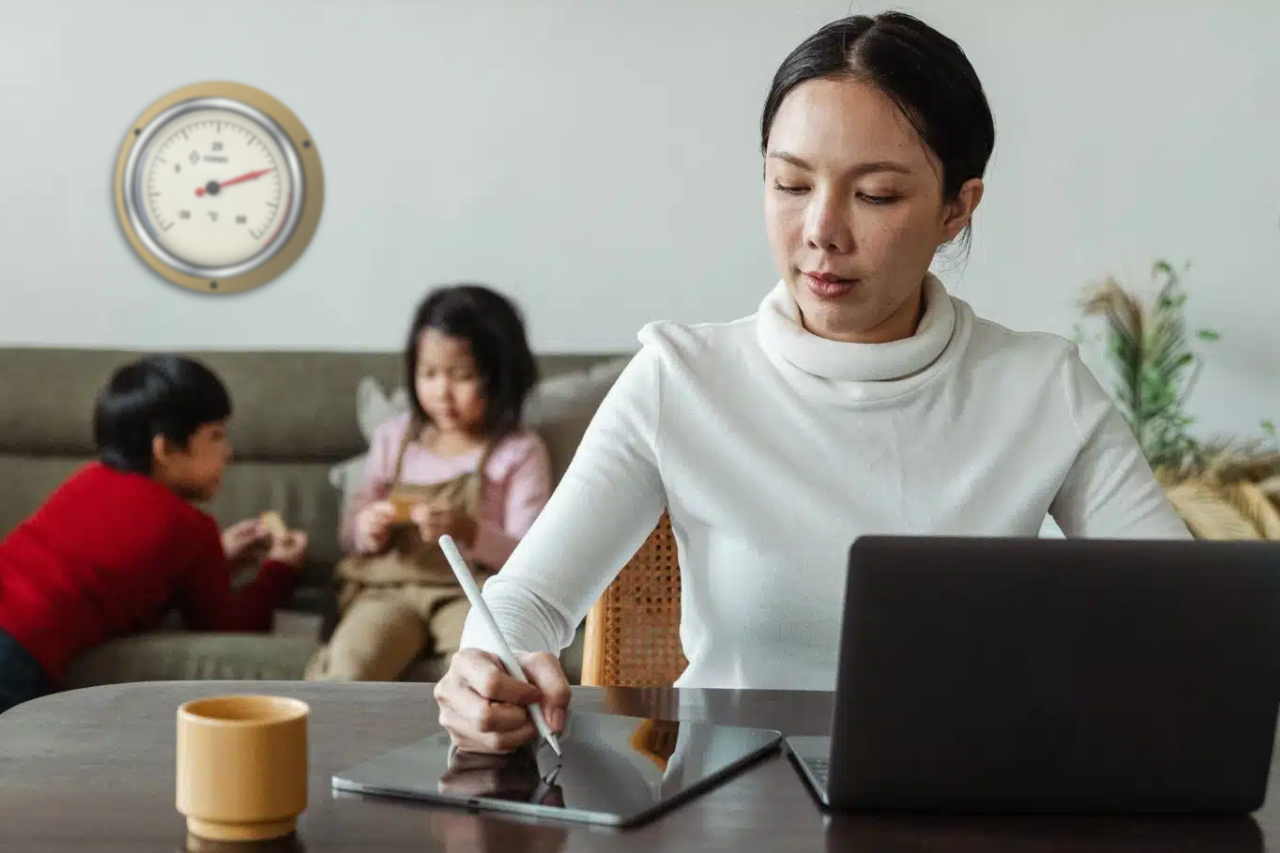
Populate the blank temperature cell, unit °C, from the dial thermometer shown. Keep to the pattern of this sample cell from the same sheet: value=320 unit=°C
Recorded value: value=40 unit=°C
